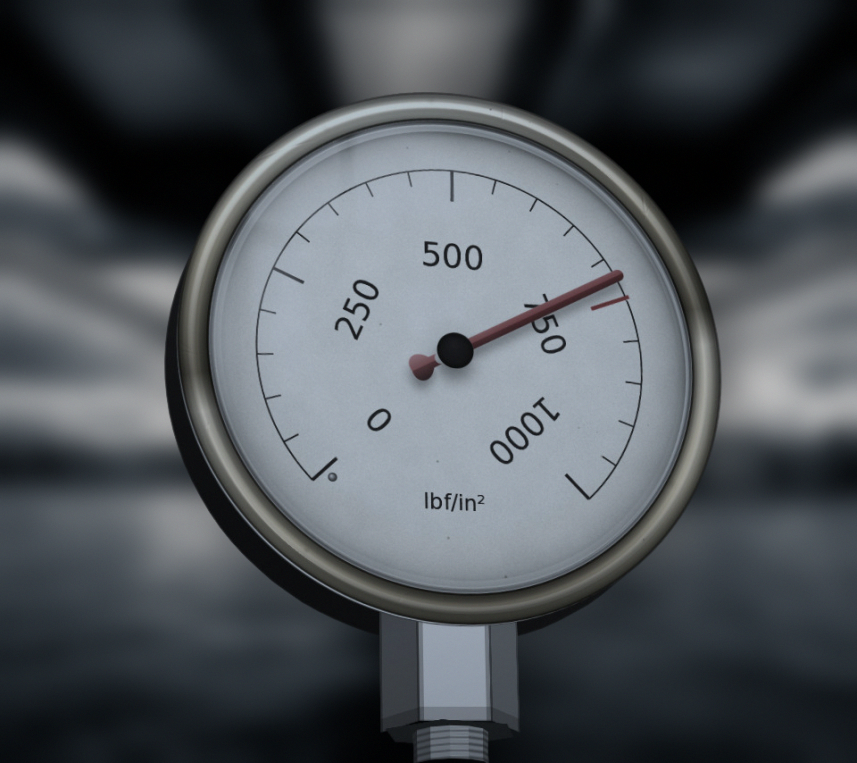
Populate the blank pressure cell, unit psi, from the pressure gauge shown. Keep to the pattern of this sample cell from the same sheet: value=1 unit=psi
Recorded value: value=725 unit=psi
